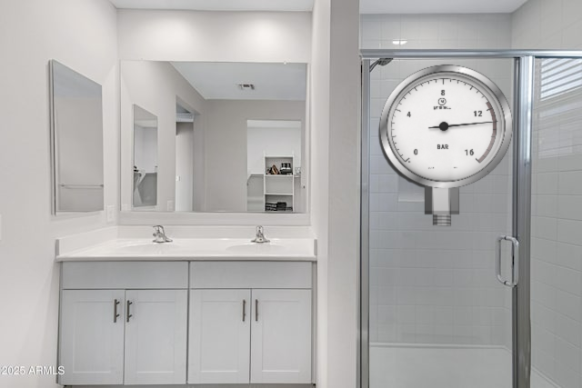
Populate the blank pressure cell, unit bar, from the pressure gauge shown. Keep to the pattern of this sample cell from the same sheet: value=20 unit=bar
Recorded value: value=13 unit=bar
